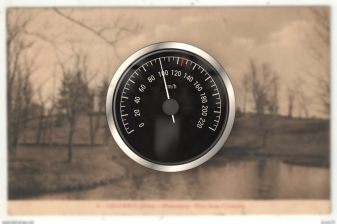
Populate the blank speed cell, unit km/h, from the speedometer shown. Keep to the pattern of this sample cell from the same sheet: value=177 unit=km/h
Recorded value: value=100 unit=km/h
